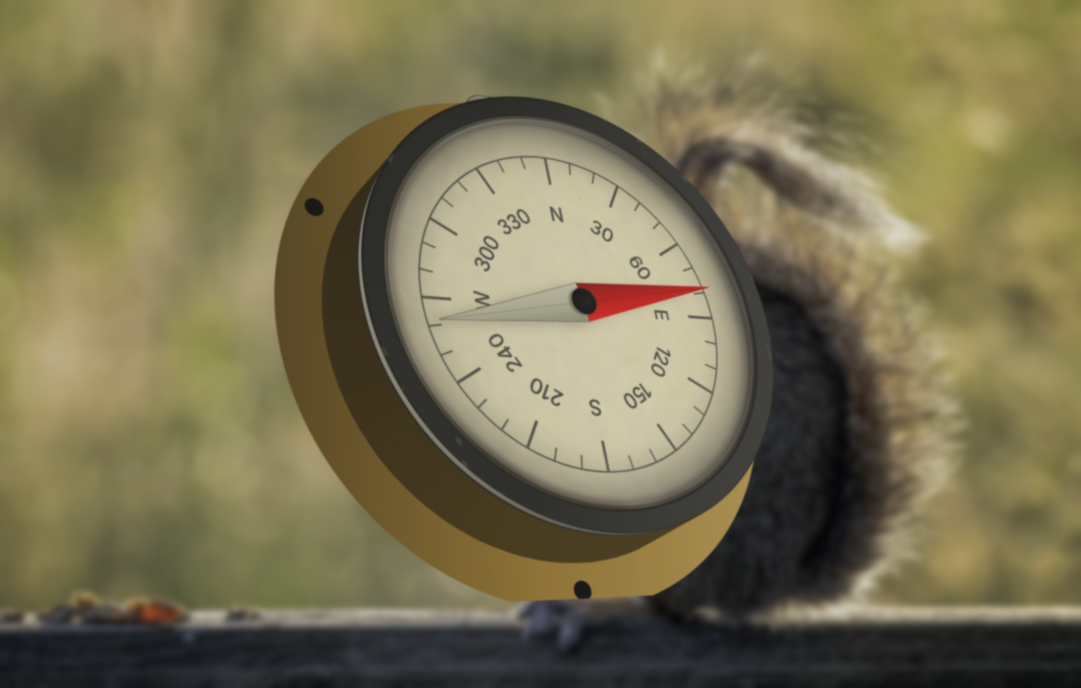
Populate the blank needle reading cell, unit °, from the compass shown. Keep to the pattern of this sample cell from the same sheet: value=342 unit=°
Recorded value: value=80 unit=°
